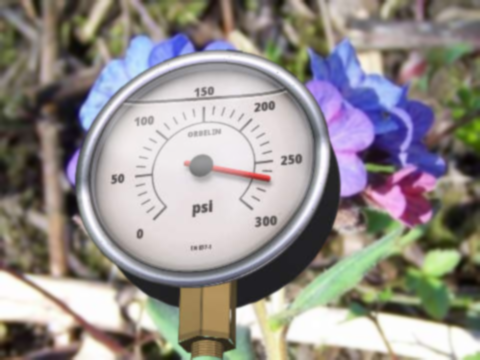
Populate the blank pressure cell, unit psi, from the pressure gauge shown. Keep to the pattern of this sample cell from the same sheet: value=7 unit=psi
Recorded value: value=270 unit=psi
